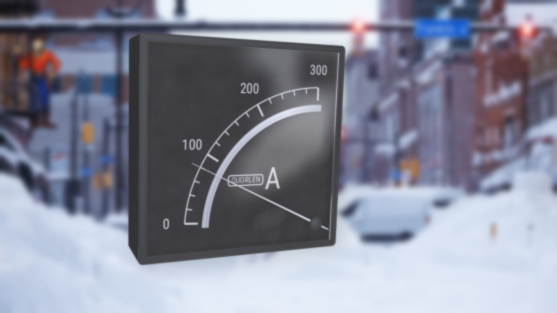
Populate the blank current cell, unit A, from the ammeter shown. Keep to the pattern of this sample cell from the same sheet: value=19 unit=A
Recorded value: value=80 unit=A
